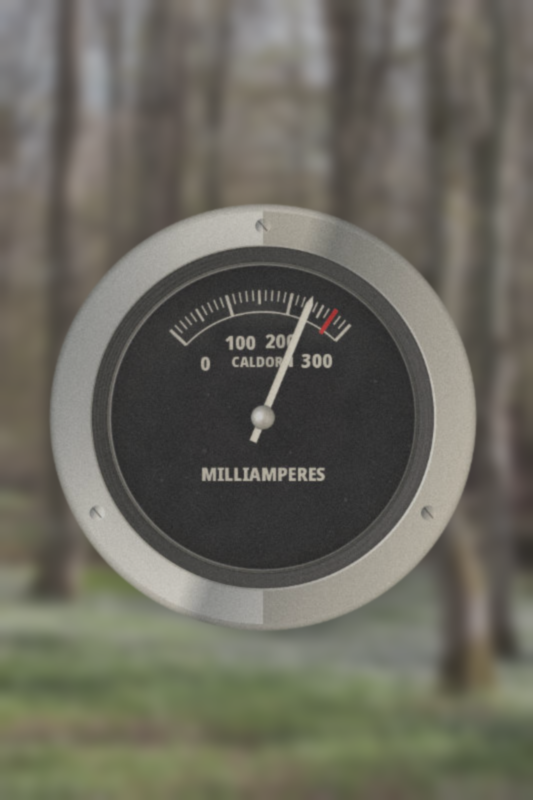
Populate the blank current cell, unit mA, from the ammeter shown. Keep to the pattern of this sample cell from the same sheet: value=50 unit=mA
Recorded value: value=230 unit=mA
